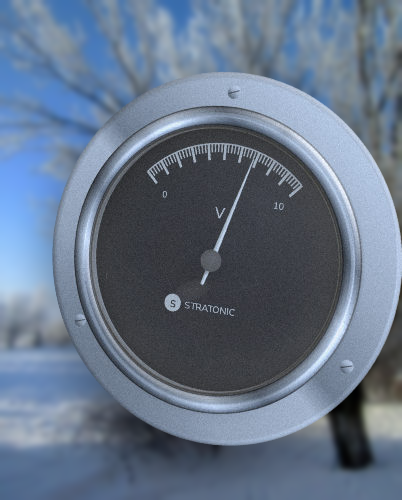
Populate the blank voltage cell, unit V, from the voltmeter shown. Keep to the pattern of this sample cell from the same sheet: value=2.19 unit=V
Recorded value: value=7 unit=V
